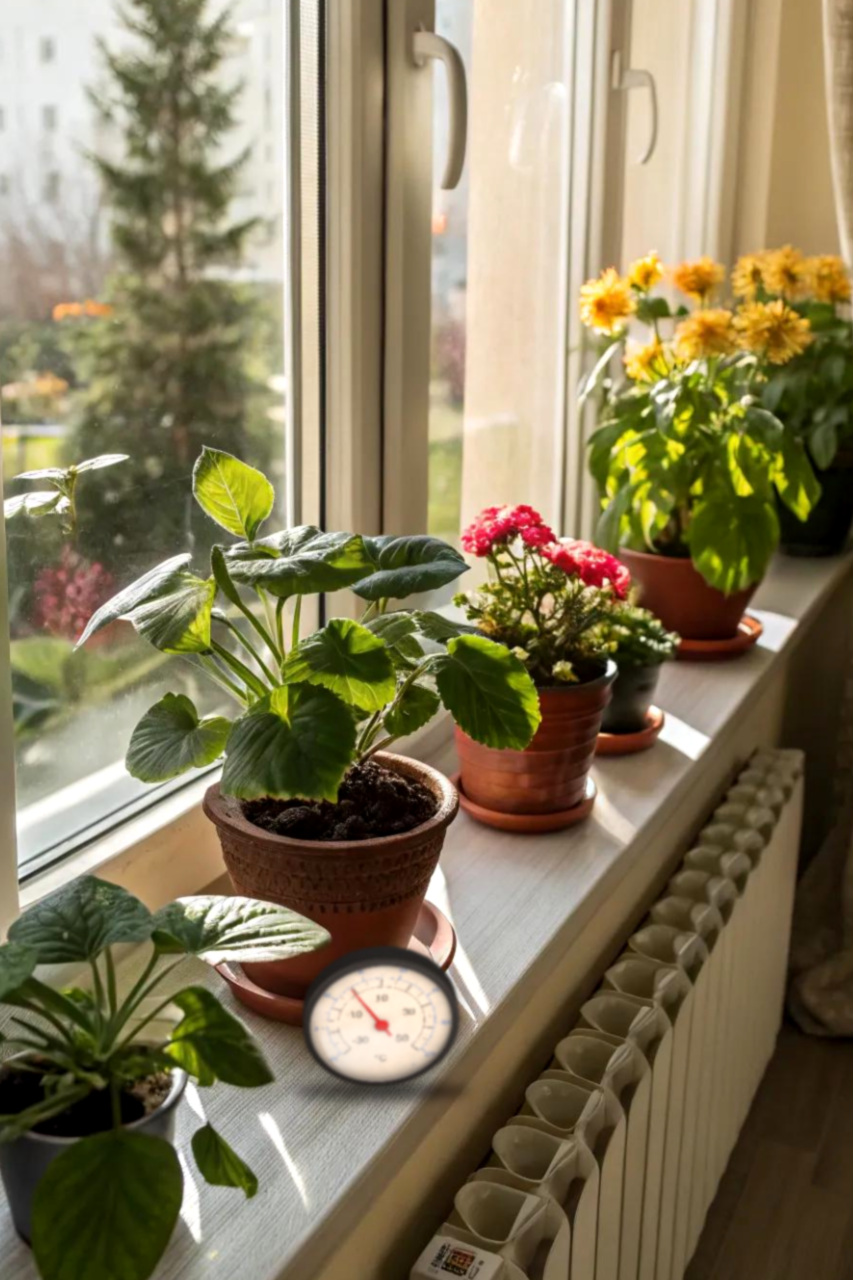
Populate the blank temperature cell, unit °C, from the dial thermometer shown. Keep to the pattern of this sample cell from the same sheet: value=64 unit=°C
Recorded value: value=0 unit=°C
